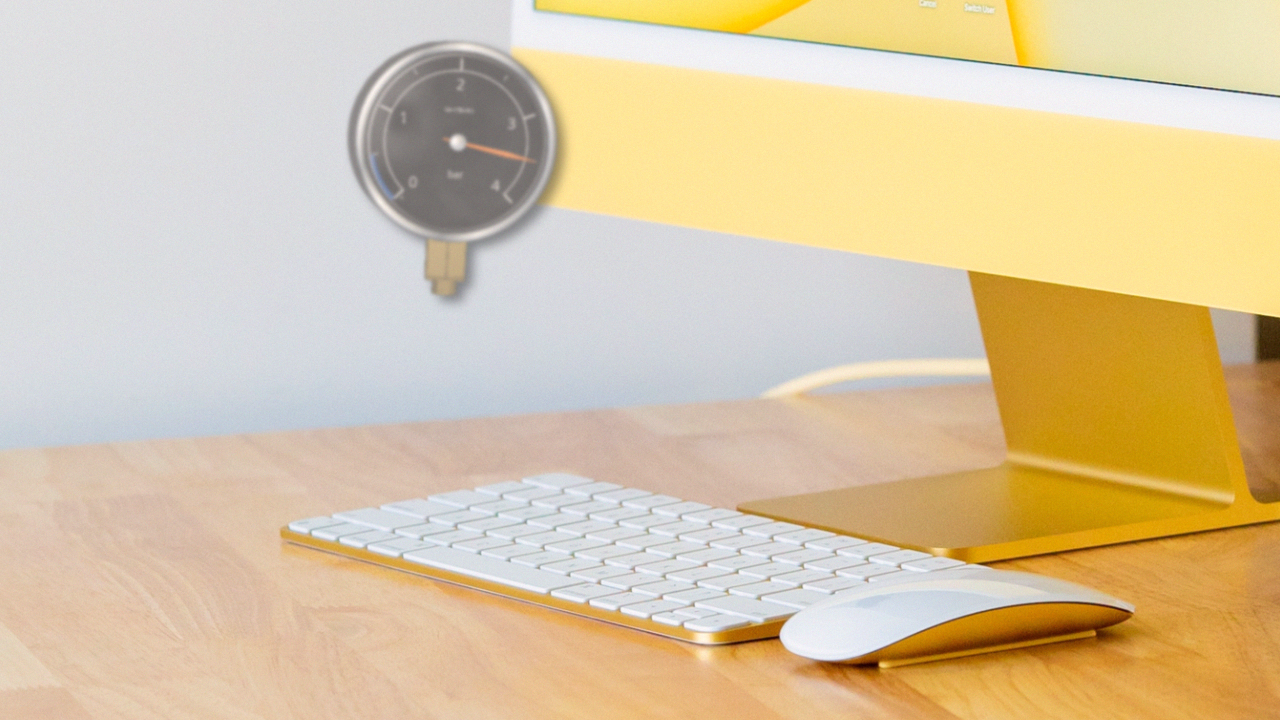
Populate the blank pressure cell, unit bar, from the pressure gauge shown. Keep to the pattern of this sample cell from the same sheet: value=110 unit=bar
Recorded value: value=3.5 unit=bar
